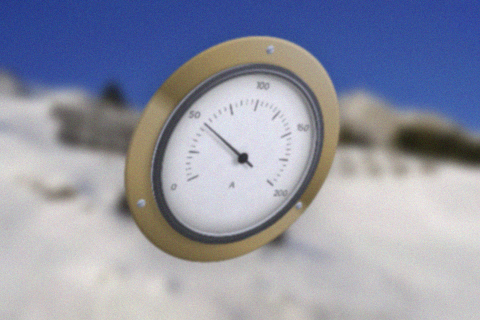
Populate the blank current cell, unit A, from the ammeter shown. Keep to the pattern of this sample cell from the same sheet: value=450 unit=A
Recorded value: value=50 unit=A
